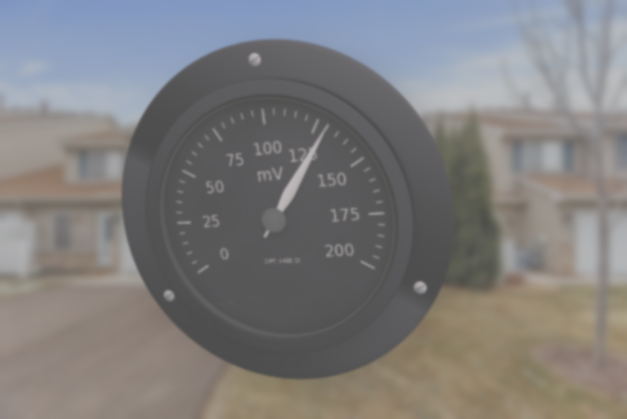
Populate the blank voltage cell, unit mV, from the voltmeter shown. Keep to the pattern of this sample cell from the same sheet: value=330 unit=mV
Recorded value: value=130 unit=mV
